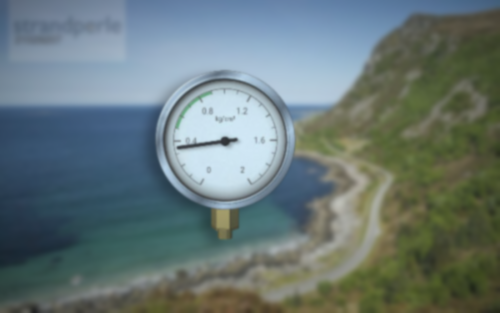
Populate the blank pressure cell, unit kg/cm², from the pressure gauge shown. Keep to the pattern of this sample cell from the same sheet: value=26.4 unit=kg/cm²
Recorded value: value=0.35 unit=kg/cm²
